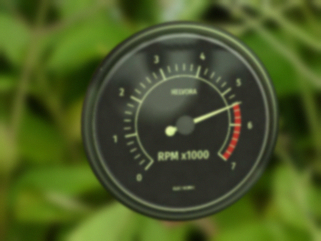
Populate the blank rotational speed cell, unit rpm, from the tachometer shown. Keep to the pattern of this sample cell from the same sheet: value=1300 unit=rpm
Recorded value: value=5400 unit=rpm
